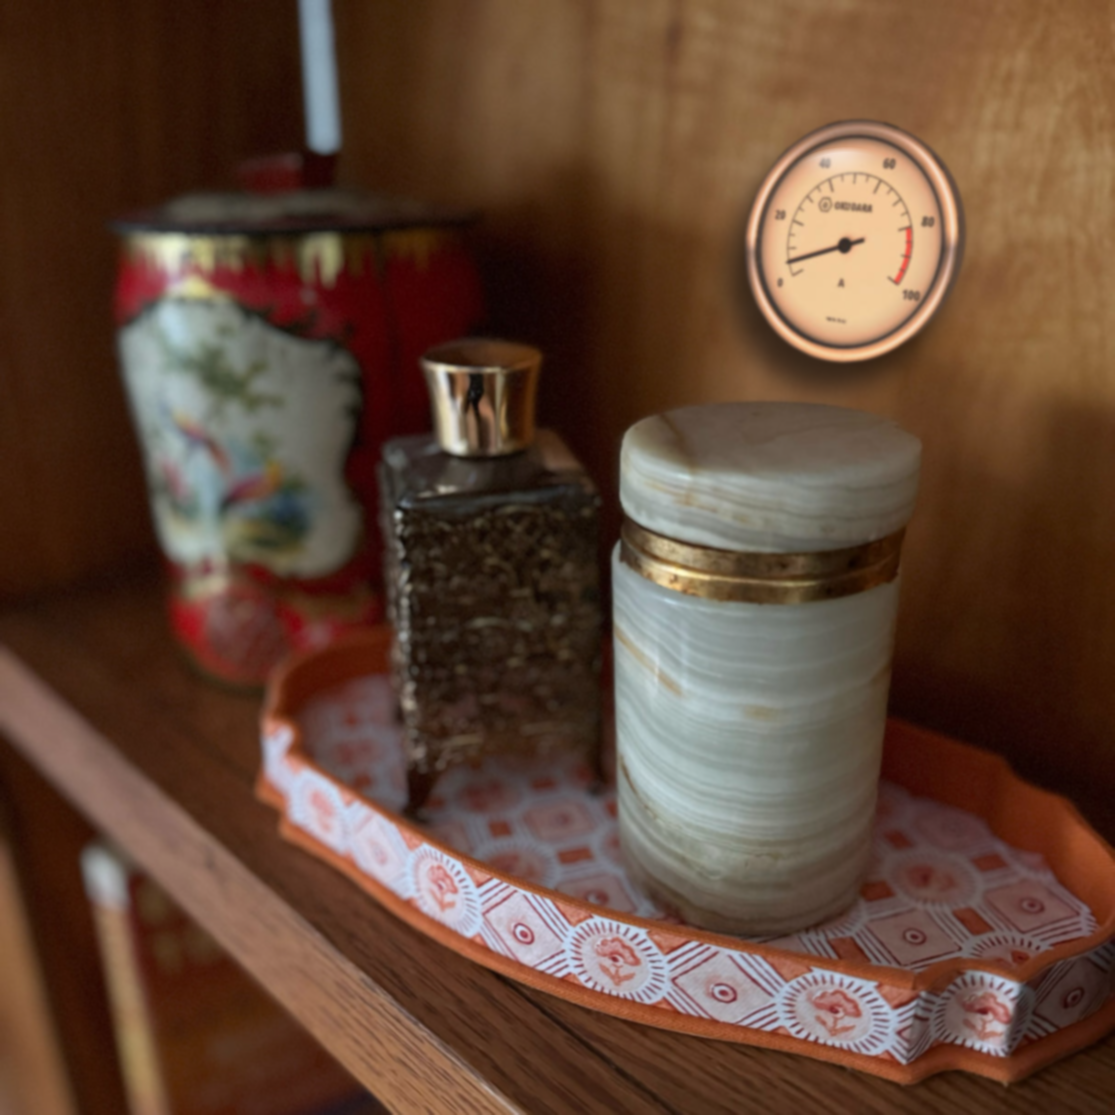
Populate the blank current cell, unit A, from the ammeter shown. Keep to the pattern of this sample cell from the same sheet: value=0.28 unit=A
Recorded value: value=5 unit=A
